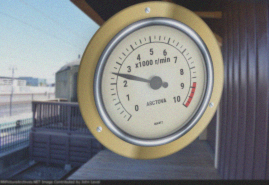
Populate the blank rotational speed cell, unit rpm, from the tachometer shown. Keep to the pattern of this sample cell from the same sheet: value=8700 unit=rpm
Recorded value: value=2500 unit=rpm
